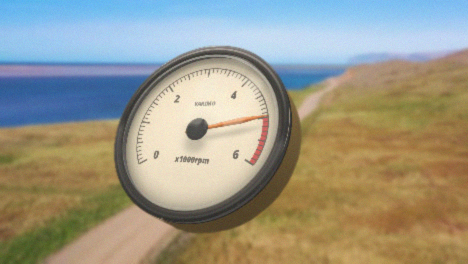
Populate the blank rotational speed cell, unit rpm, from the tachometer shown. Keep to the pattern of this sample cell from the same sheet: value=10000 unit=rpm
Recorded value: value=5000 unit=rpm
